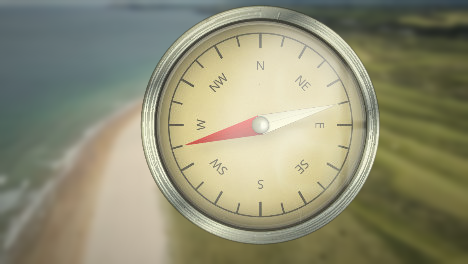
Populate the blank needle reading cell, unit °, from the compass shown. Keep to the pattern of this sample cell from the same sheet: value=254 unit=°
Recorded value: value=255 unit=°
